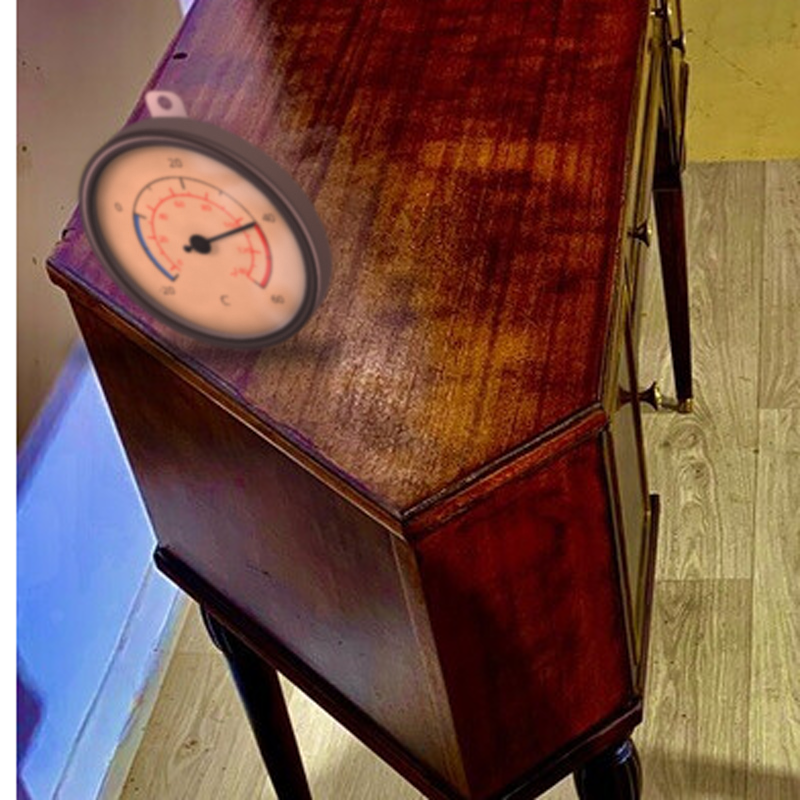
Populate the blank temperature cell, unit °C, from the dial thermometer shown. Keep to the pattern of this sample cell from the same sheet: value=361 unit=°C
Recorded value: value=40 unit=°C
